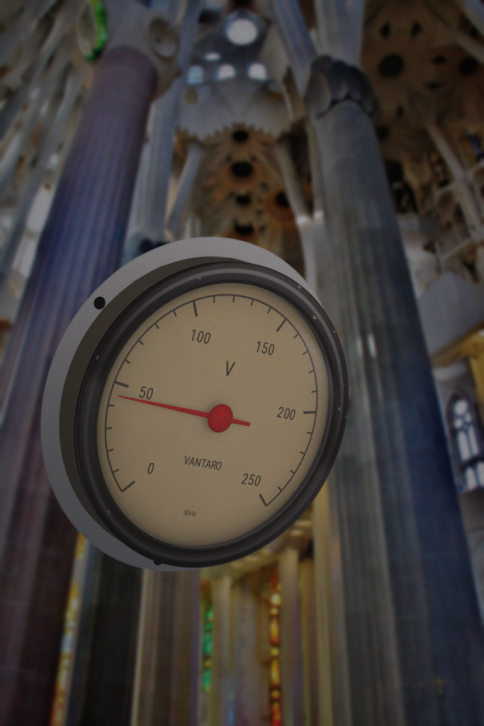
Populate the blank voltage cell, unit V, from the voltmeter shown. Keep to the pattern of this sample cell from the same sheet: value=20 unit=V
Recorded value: value=45 unit=V
